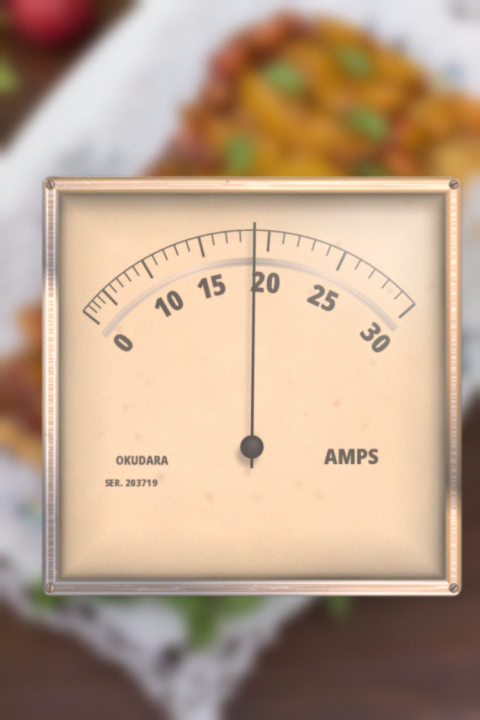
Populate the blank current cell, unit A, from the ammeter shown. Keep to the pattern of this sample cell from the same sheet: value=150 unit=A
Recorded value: value=19 unit=A
